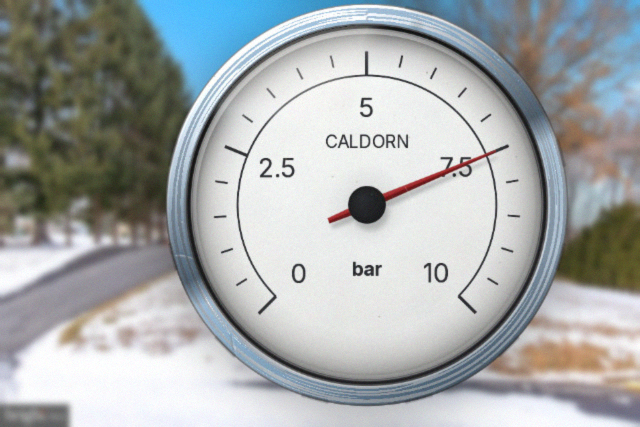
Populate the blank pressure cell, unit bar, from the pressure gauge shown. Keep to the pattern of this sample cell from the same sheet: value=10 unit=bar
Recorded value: value=7.5 unit=bar
